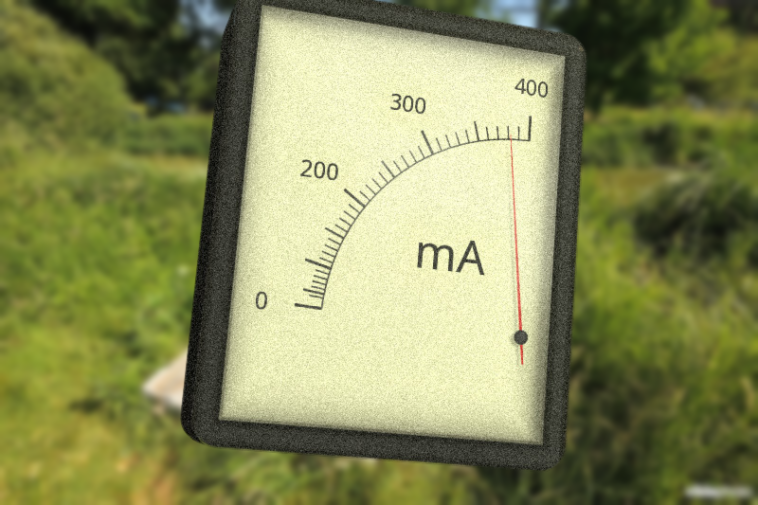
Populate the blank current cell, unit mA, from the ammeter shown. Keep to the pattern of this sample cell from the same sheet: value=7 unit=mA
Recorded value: value=380 unit=mA
